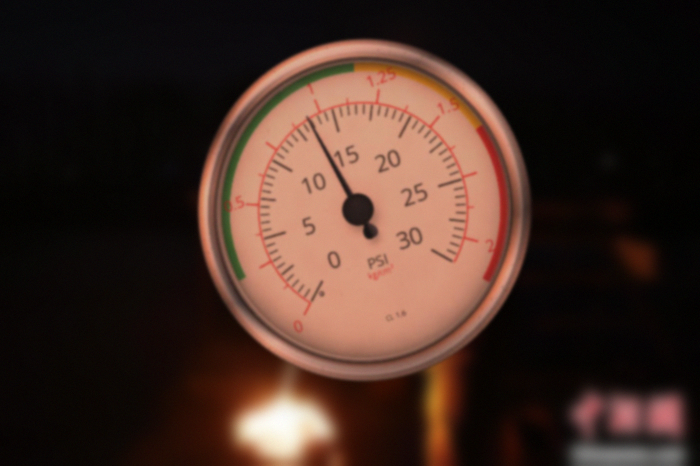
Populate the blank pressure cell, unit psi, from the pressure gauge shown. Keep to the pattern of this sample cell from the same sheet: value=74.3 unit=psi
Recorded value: value=13.5 unit=psi
